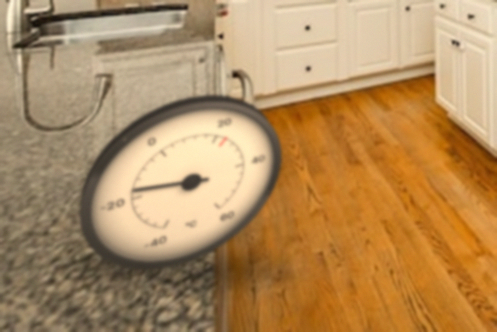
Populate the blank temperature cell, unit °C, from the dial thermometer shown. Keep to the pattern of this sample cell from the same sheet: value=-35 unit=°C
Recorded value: value=-16 unit=°C
